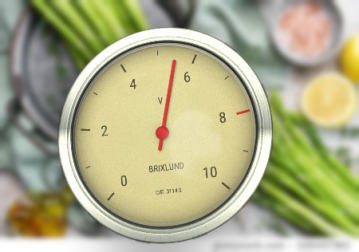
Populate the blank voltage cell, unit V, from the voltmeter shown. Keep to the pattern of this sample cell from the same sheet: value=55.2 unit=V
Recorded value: value=5.5 unit=V
